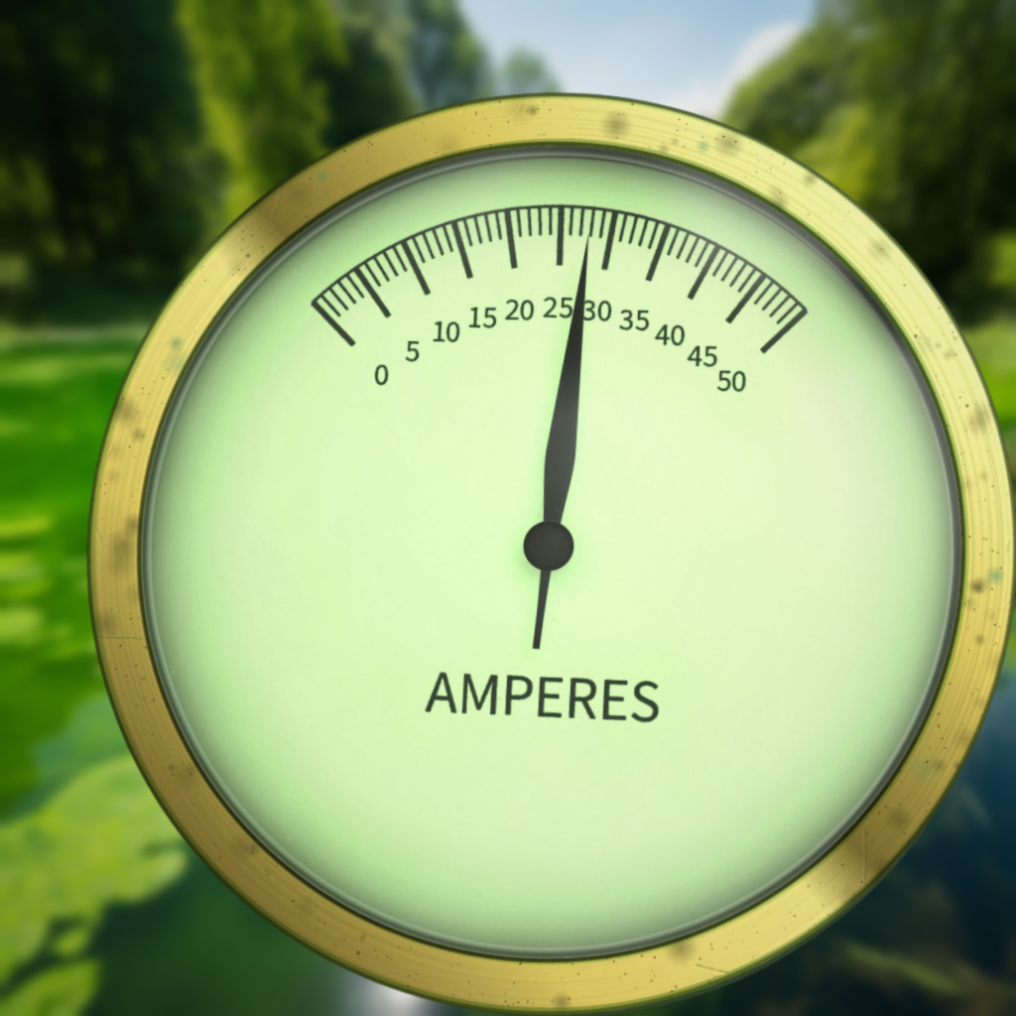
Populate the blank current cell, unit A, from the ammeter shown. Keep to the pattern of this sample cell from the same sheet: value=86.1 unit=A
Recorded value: value=28 unit=A
